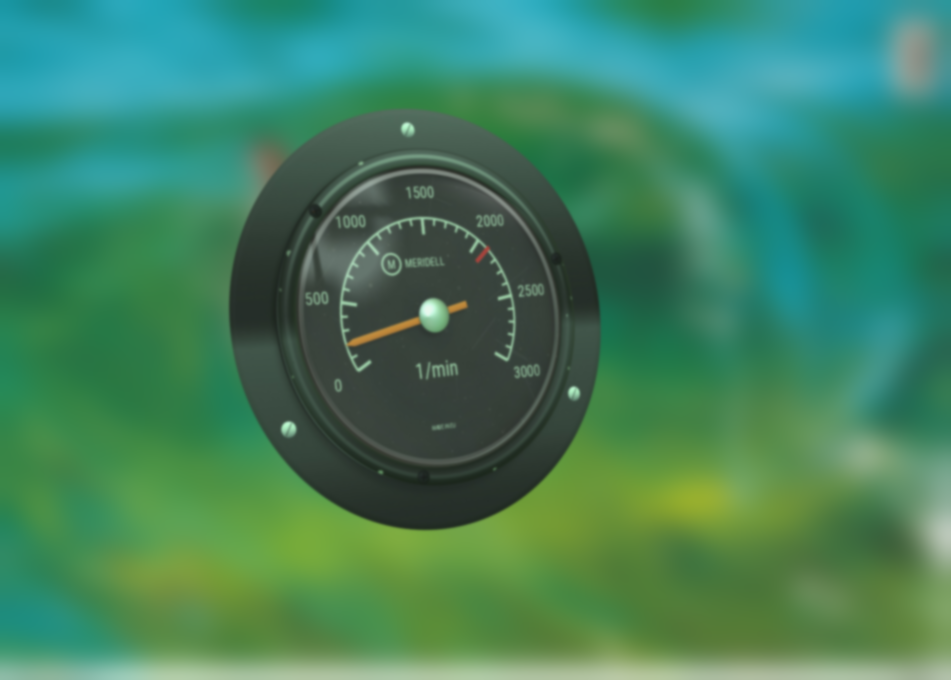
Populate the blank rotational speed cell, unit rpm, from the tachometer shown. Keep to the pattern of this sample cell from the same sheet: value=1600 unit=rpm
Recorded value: value=200 unit=rpm
